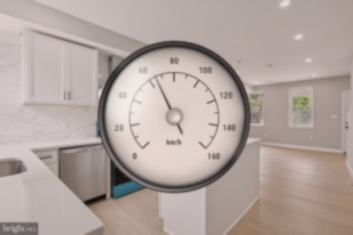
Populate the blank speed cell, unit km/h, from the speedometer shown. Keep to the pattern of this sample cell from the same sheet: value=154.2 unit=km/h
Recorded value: value=65 unit=km/h
